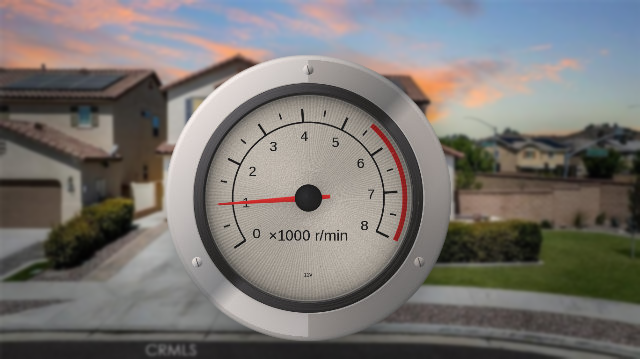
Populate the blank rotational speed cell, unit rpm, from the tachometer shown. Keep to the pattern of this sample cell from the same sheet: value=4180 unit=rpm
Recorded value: value=1000 unit=rpm
